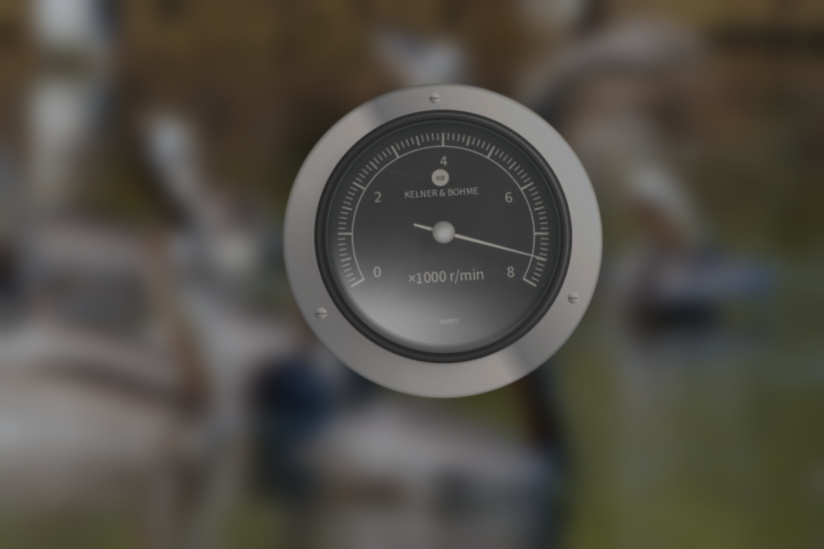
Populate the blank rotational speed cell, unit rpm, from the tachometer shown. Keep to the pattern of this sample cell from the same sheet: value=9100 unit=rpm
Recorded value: value=7500 unit=rpm
